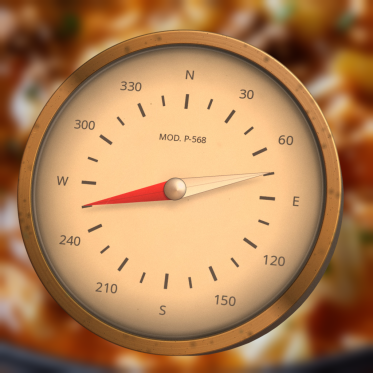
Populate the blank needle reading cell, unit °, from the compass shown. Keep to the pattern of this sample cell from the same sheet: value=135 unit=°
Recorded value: value=255 unit=°
